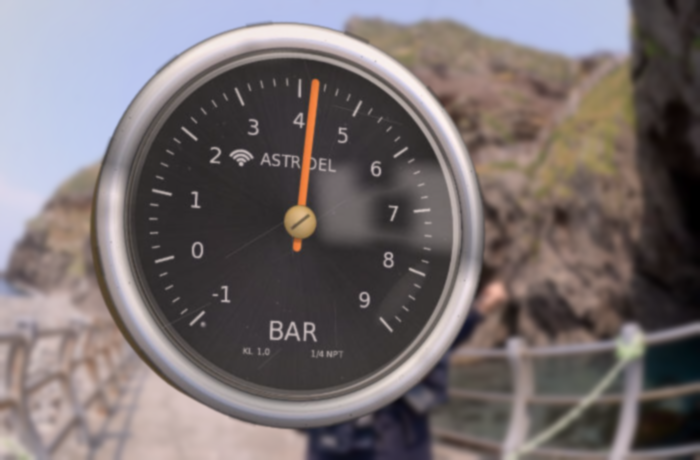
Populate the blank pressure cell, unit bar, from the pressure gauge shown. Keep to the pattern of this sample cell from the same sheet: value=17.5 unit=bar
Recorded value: value=4.2 unit=bar
